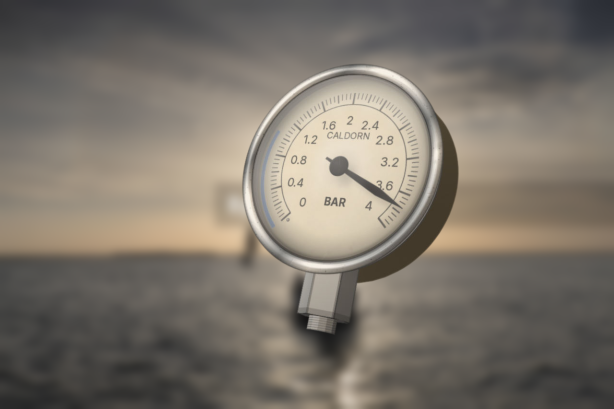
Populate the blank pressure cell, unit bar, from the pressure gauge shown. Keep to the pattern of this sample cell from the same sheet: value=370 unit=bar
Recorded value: value=3.75 unit=bar
